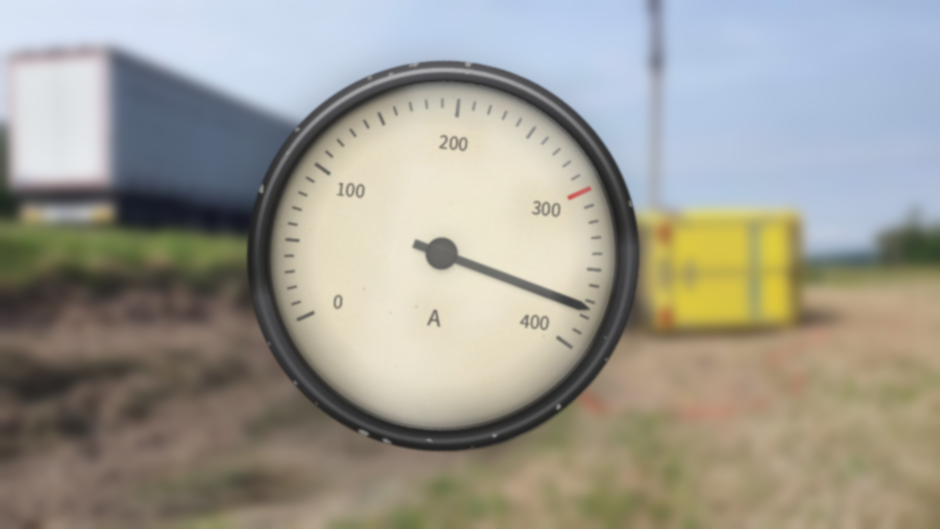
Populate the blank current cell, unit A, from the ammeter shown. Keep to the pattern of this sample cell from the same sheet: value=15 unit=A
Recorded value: value=375 unit=A
